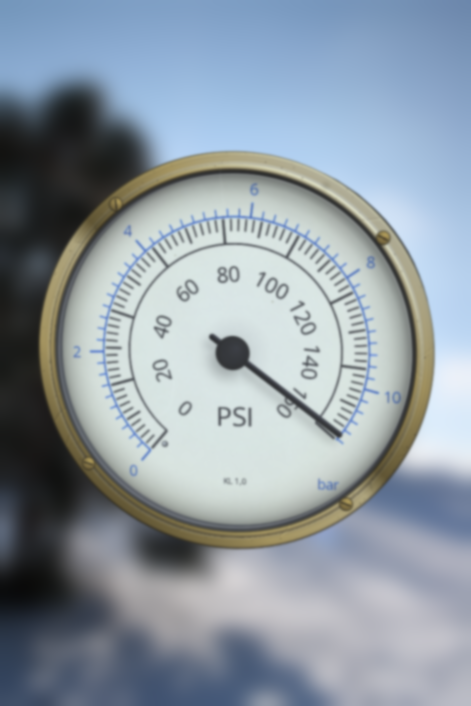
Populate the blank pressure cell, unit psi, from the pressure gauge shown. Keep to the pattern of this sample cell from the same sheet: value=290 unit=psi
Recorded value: value=158 unit=psi
